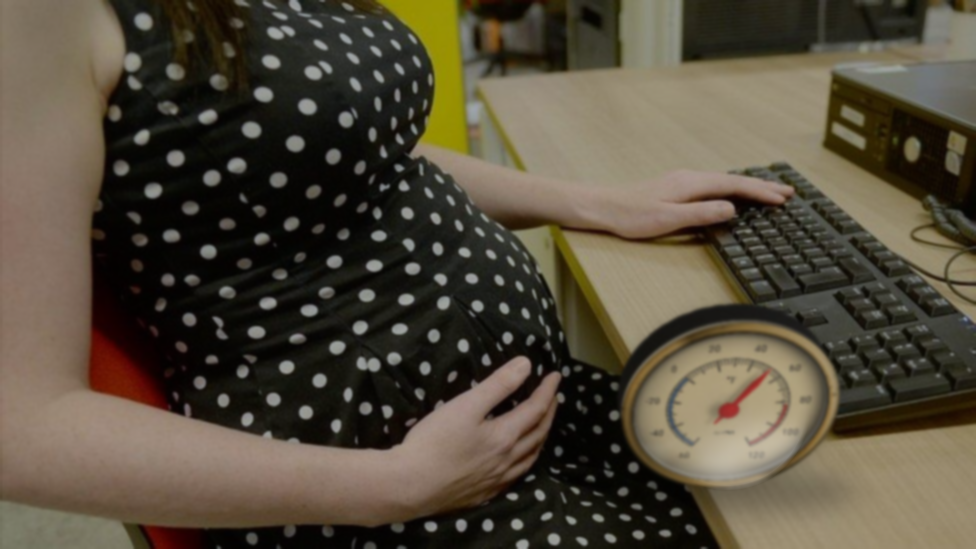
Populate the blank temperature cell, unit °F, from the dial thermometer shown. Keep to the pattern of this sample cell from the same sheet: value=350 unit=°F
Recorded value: value=50 unit=°F
